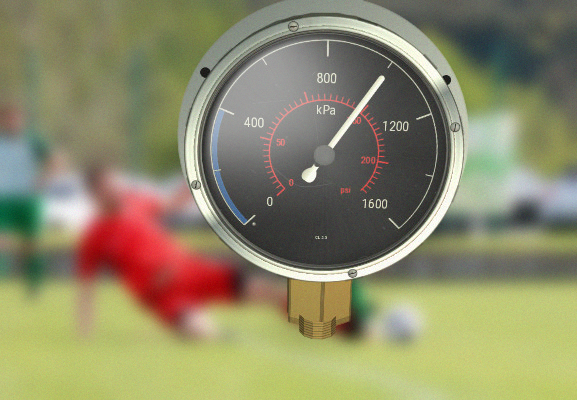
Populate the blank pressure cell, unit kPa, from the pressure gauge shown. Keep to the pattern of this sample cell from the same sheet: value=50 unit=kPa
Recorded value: value=1000 unit=kPa
